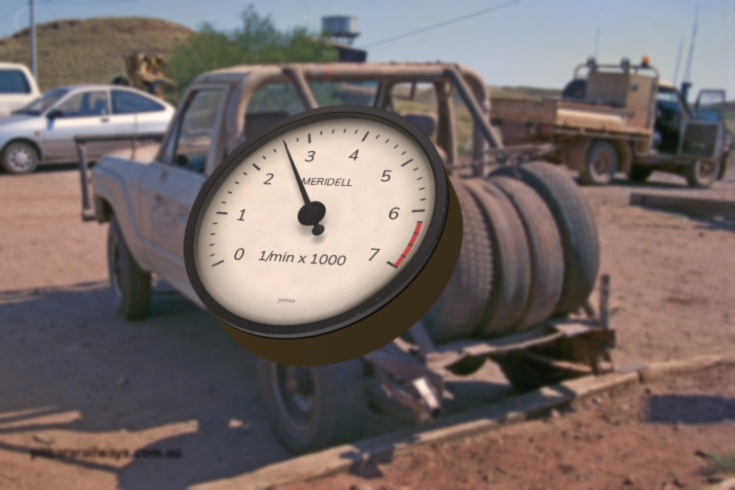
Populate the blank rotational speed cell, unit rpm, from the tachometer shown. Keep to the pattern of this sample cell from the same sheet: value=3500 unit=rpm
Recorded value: value=2600 unit=rpm
